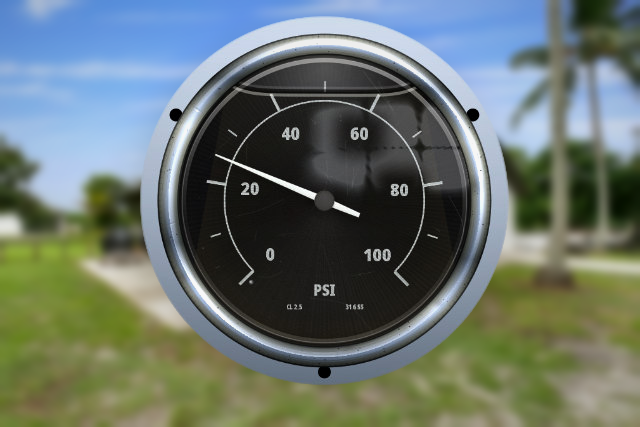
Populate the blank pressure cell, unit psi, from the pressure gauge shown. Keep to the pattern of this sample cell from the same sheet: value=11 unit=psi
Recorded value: value=25 unit=psi
